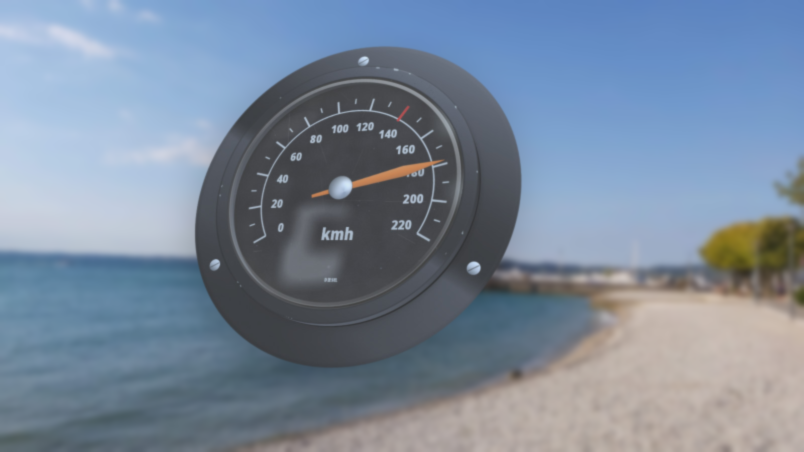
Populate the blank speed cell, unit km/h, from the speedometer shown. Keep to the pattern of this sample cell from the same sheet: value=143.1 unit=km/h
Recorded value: value=180 unit=km/h
